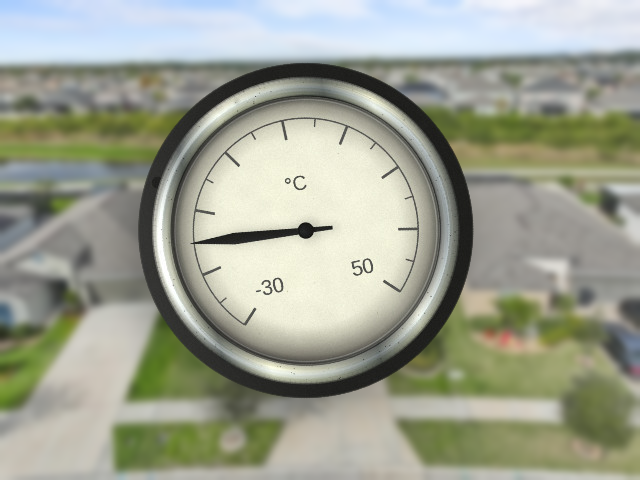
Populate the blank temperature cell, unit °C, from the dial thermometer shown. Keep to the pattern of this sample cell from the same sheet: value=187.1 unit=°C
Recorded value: value=-15 unit=°C
